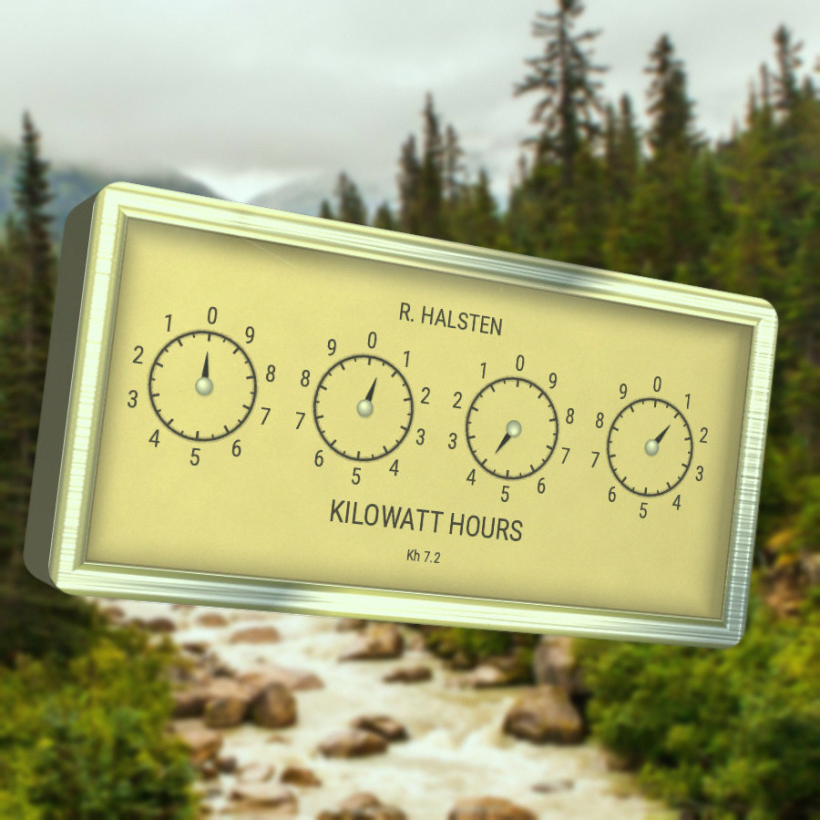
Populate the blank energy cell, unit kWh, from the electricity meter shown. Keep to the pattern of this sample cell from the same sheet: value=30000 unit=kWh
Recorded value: value=41 unit=kWh
